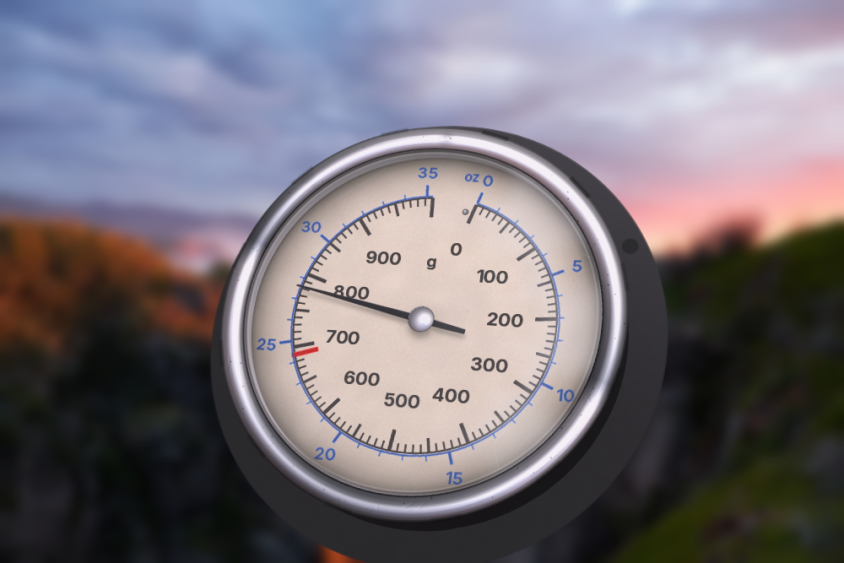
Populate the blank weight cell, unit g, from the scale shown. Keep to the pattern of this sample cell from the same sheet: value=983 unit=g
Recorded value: value=780 unit=g
